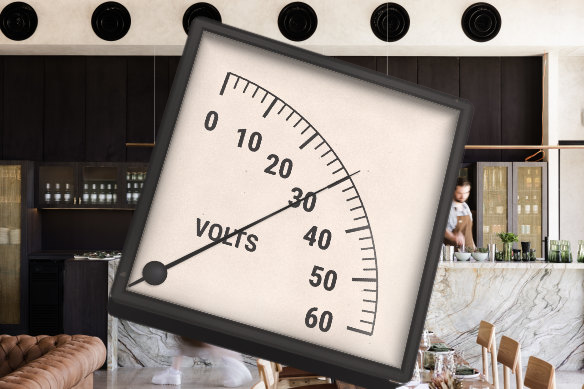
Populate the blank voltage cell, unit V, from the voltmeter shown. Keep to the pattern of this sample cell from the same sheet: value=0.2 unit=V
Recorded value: value=30 unit=V
